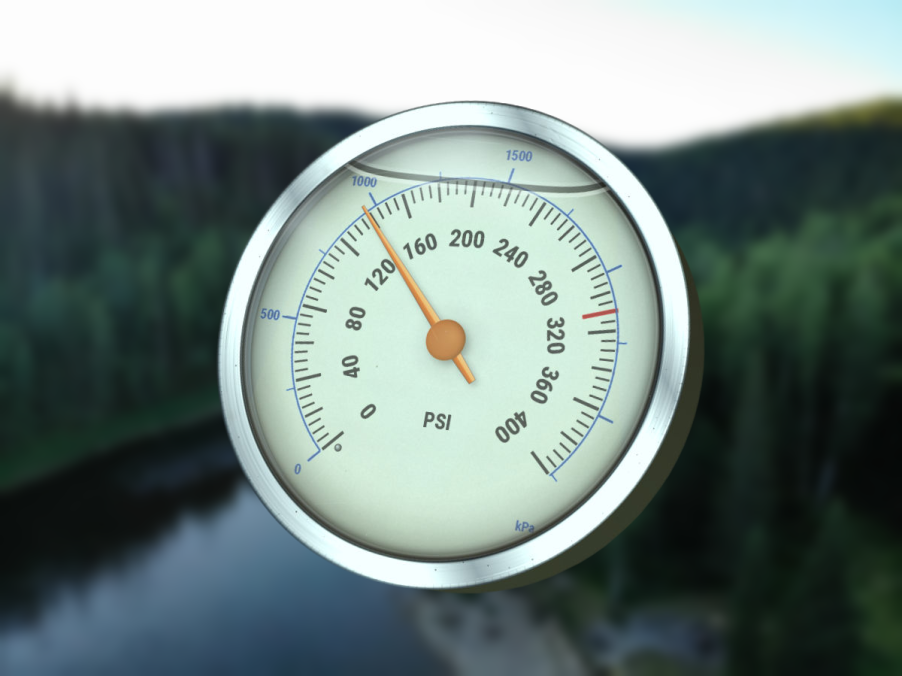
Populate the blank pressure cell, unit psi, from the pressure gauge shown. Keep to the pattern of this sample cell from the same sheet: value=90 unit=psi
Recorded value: value=140 unit=psi
